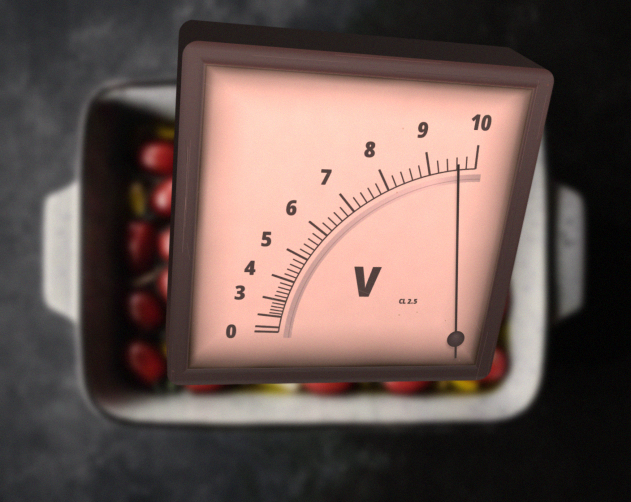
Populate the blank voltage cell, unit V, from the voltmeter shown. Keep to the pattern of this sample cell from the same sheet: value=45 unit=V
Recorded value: value=9.6 unit=V
